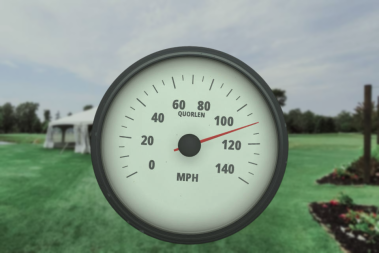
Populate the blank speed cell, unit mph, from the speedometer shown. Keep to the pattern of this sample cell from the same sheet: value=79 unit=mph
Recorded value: value=110 unit=mph
